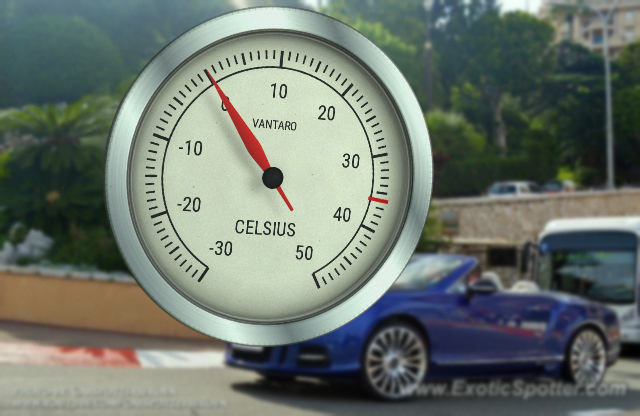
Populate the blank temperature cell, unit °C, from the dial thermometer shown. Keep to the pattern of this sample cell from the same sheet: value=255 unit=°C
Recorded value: value=0 unit=°C
